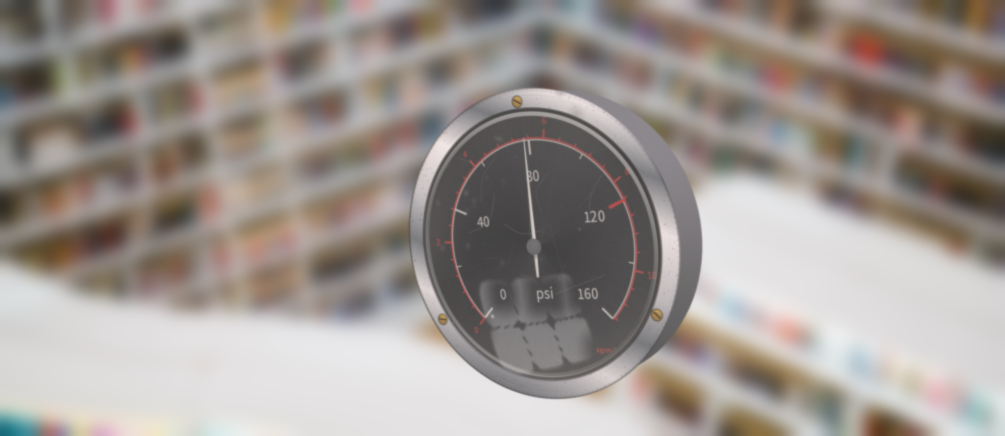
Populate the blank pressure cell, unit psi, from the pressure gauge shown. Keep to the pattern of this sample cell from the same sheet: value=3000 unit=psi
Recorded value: value=80 unit=psi
